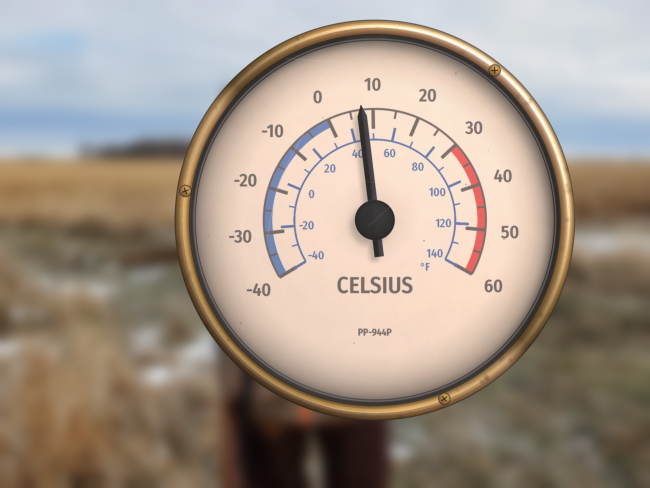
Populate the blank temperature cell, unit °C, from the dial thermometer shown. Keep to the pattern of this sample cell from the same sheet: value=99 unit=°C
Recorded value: value=7.5 unit=°C
